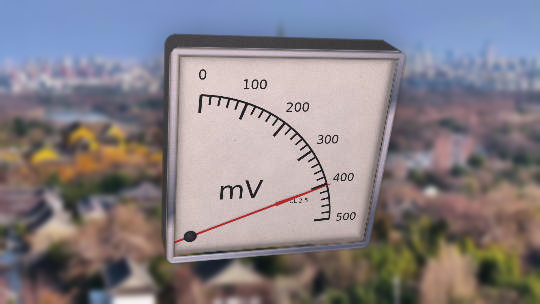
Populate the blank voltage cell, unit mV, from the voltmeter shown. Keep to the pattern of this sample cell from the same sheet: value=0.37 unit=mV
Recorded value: value=400 unit=mV
